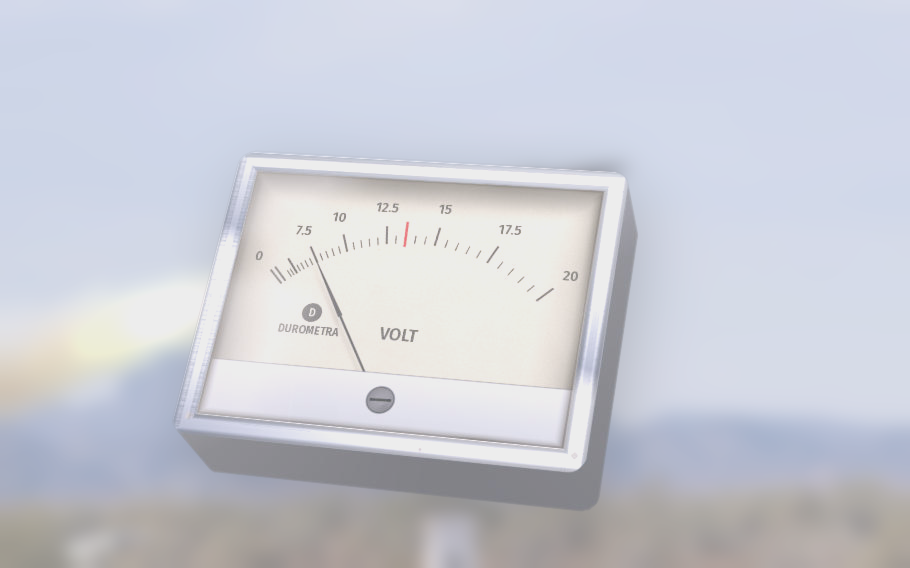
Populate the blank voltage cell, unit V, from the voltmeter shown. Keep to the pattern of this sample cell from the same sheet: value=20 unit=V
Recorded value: value=7.5 unit=V
